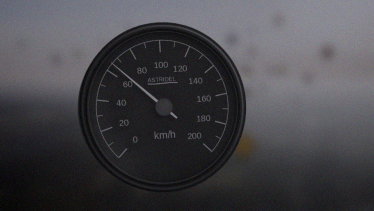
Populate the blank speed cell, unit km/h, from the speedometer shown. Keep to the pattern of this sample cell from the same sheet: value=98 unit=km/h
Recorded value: value=65 unit=km/h
